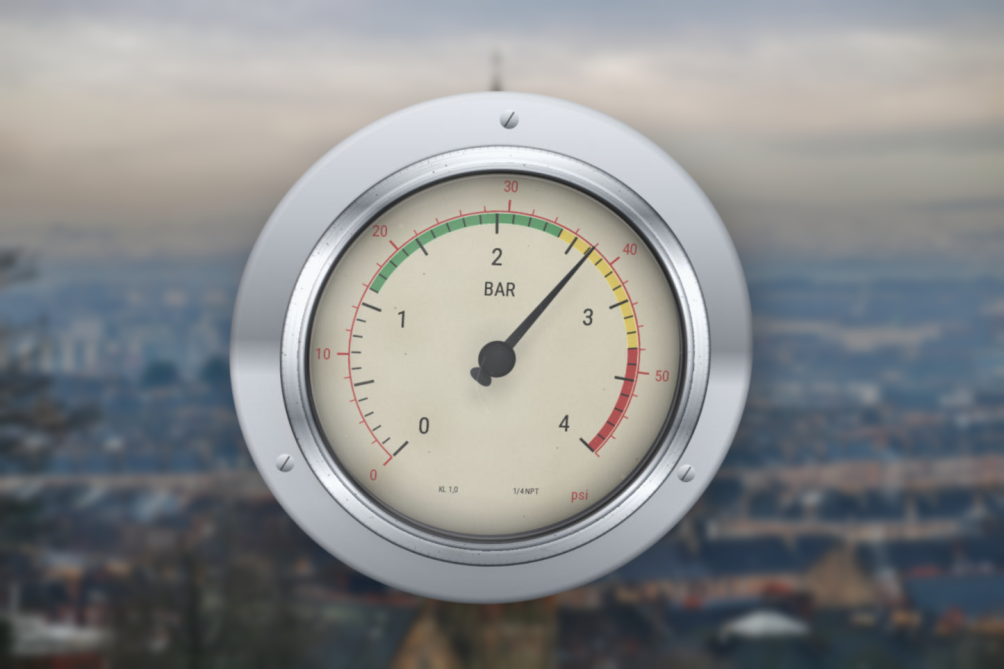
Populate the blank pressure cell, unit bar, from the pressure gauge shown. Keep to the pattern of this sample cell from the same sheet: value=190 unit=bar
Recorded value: value=2.6 unit=bar
